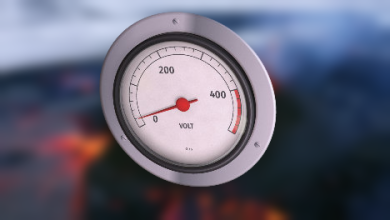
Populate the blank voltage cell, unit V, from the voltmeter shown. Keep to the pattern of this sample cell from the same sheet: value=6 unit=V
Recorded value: value=20 unit=V
